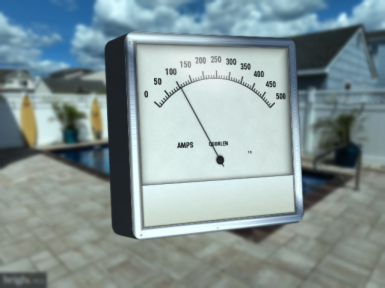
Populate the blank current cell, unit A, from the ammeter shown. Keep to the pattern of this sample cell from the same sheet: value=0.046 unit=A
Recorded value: value=100 unit=A
